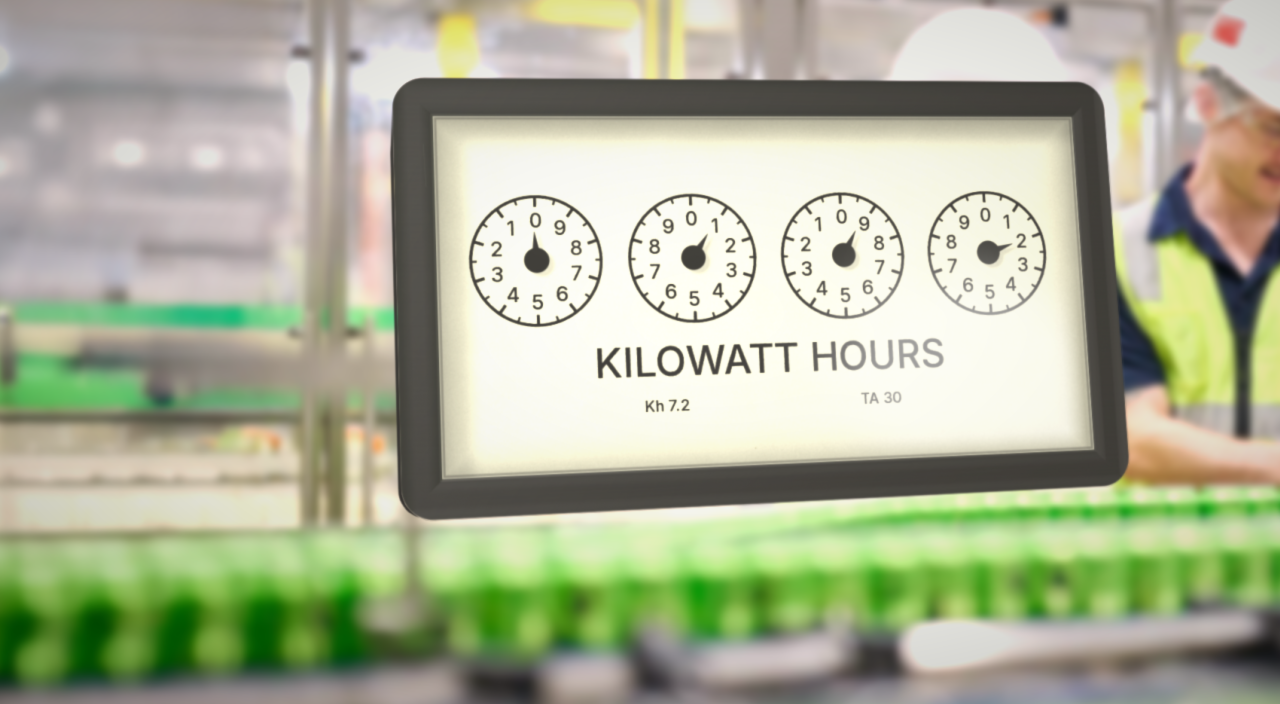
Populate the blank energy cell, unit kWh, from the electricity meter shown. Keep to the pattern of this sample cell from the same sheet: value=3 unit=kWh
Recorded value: value=92 unit=kWh
